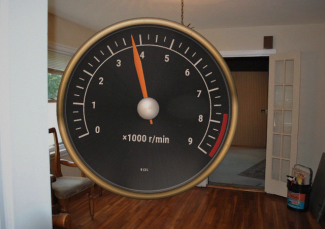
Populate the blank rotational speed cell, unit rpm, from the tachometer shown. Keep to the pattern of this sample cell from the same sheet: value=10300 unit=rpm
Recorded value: value=3750 unit=rpm
